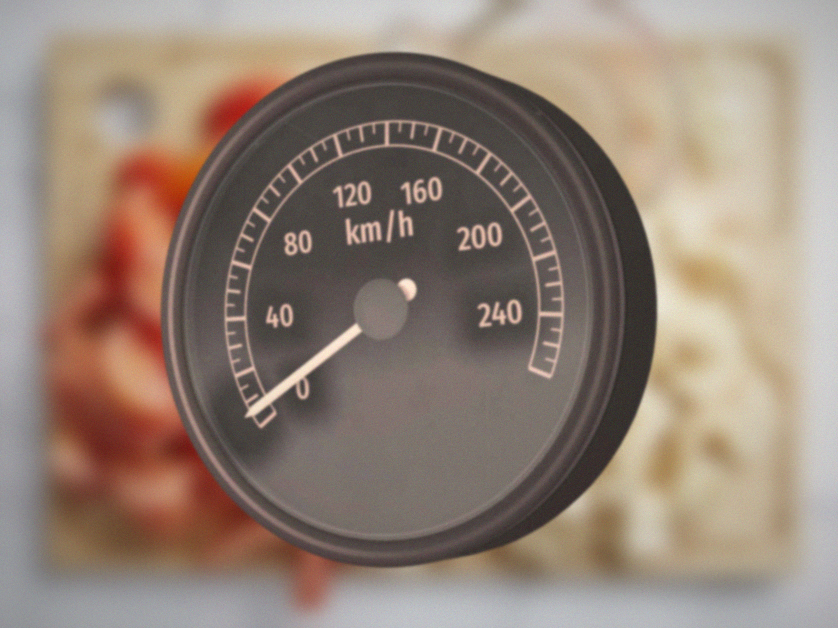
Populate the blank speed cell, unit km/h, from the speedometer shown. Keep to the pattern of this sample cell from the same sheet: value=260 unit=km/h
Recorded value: value=5 unit=km/h
